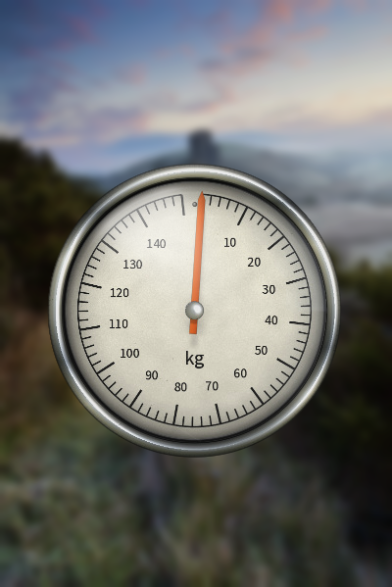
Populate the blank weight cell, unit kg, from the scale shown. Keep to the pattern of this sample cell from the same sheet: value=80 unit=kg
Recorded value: value=0 unit=kg
